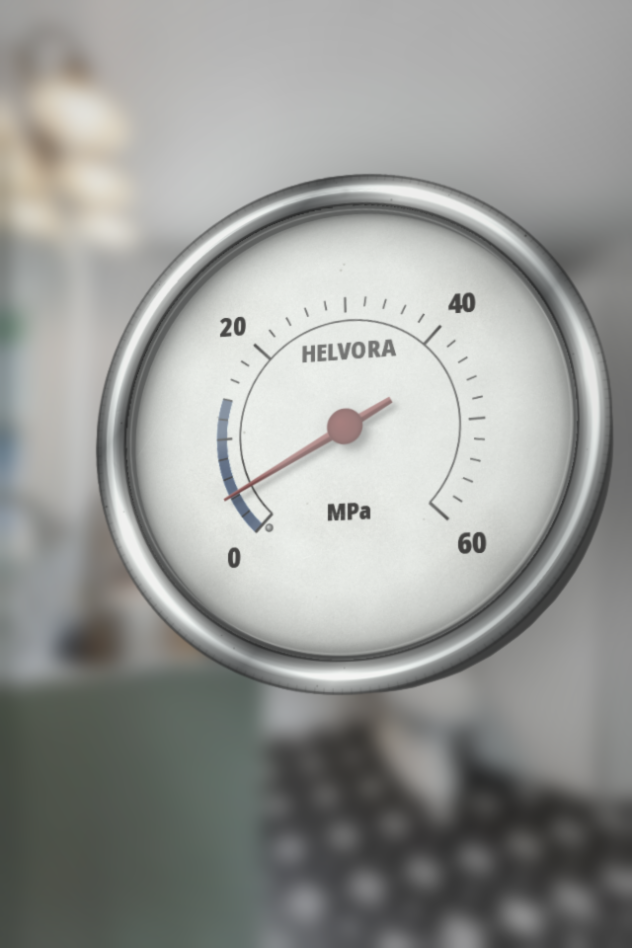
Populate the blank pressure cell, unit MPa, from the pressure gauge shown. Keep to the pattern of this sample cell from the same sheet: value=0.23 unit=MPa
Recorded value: value=4 unit=MPa
